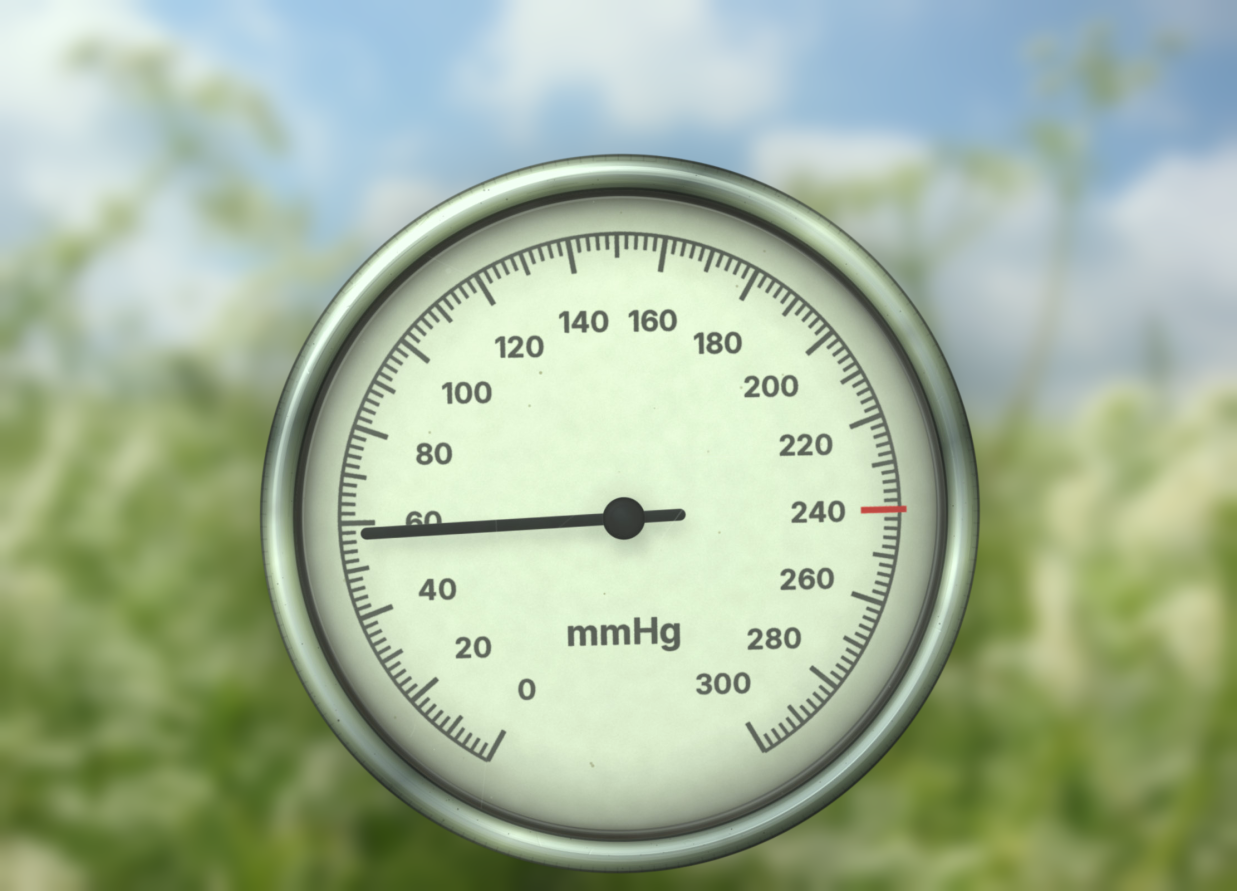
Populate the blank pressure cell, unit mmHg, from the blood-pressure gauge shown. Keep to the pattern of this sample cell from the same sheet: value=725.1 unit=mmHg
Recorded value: value=58 unit=mmHg
